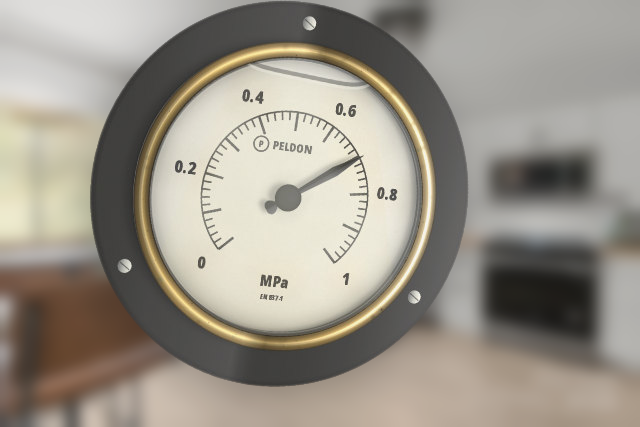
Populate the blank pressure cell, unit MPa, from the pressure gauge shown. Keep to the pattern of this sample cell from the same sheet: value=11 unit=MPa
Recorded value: value=0.7 unit=MPa
